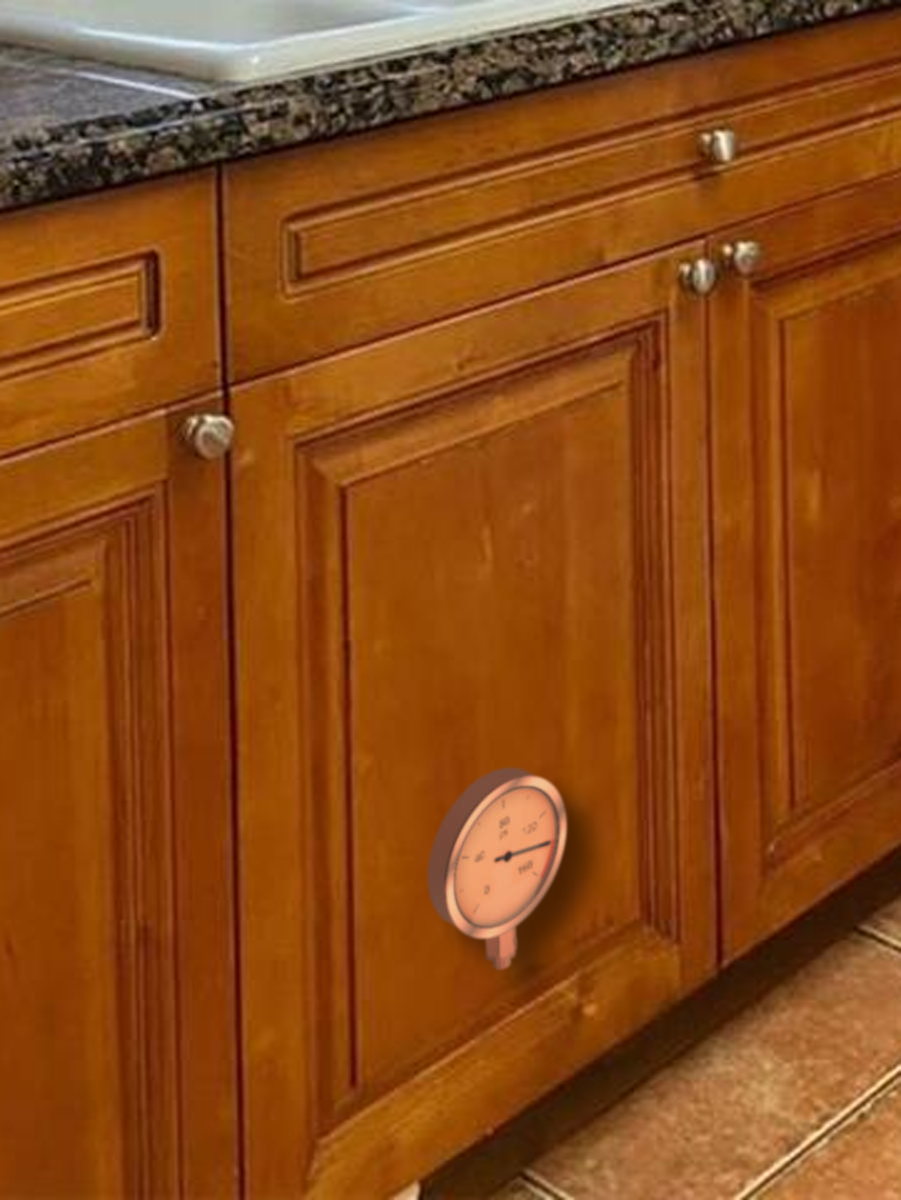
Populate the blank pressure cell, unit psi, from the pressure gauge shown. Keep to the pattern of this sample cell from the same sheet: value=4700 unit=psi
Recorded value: value=140 unit=psi
